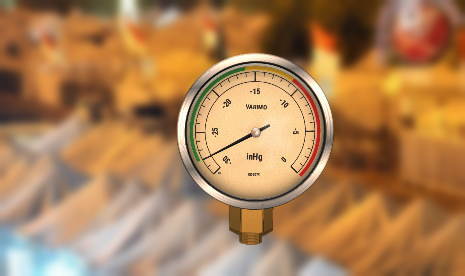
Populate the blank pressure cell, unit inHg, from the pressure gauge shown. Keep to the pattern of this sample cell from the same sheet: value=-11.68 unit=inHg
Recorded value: value=-28 unit=inHg
